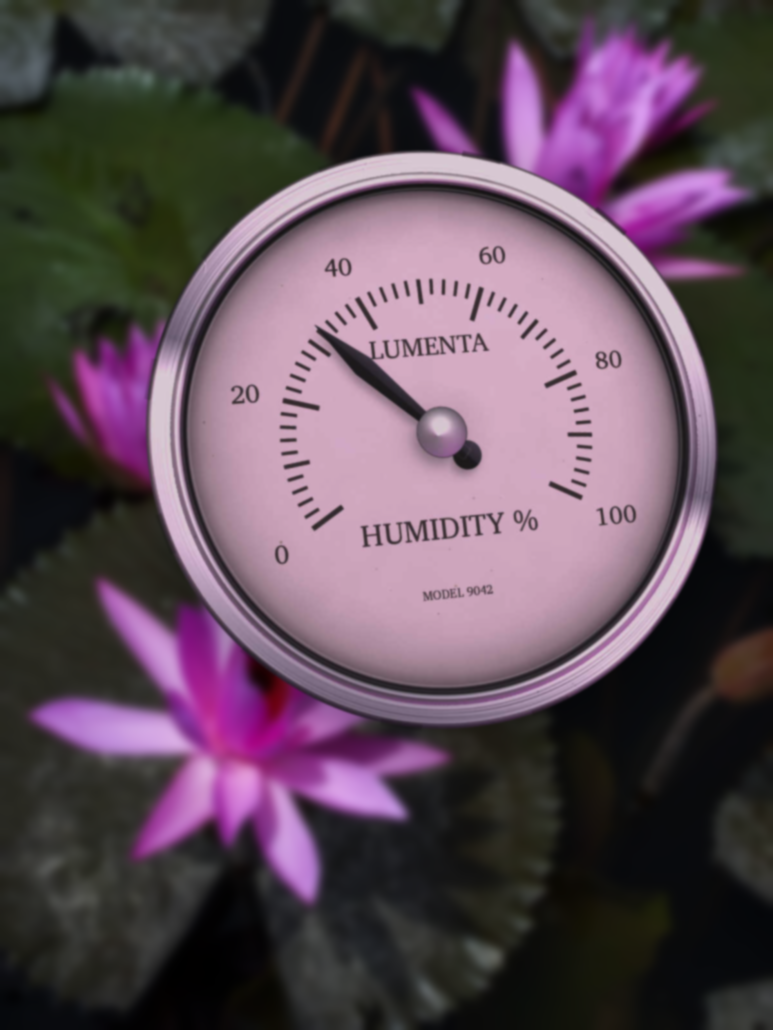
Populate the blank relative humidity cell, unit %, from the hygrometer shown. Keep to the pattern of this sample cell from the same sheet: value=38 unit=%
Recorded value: value=32 unit=%
